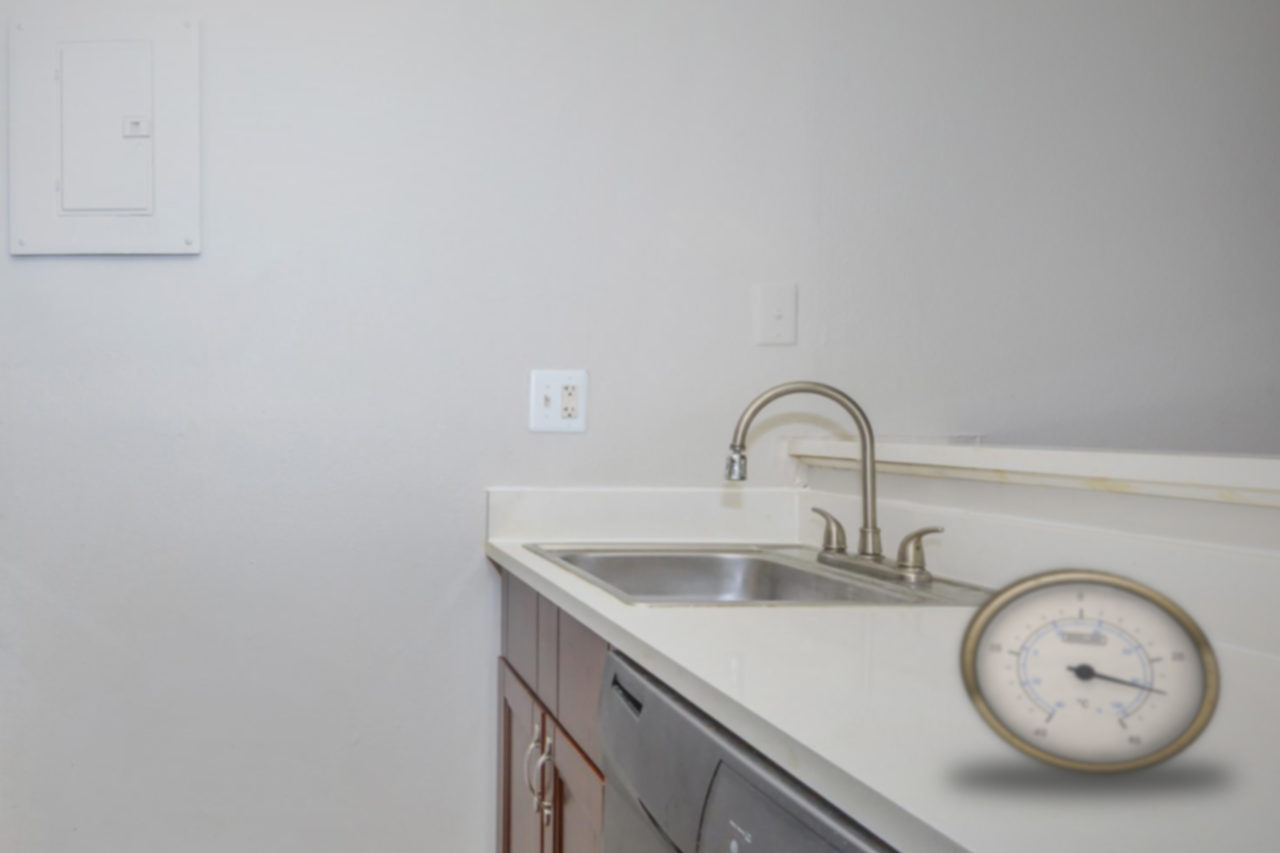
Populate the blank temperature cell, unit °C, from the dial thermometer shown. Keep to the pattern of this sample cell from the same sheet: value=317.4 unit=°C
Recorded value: value=28 unit=°C
